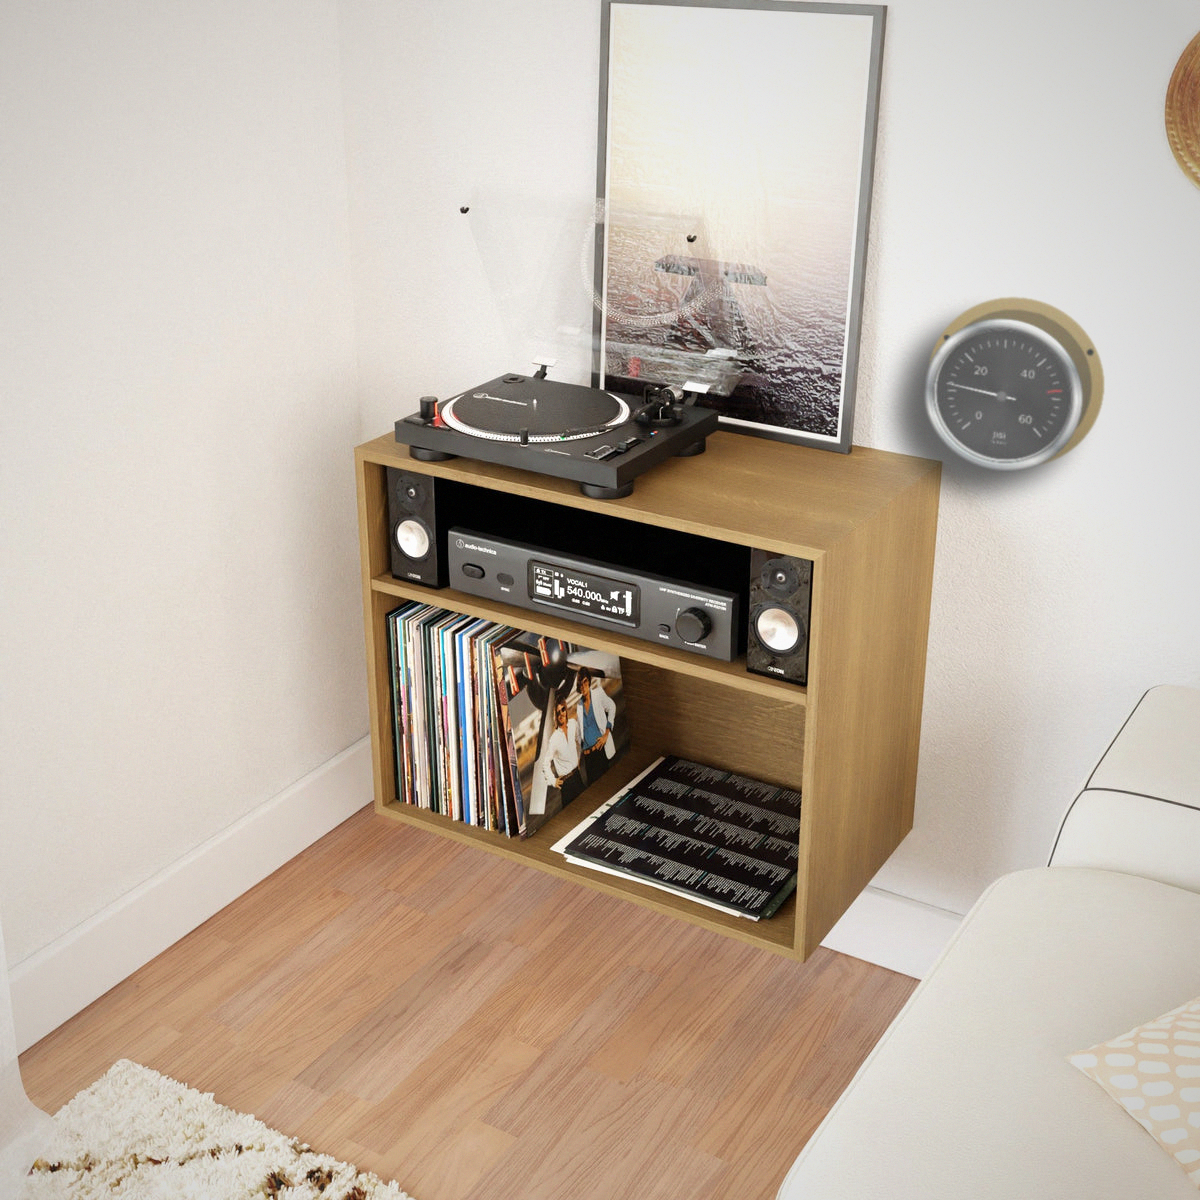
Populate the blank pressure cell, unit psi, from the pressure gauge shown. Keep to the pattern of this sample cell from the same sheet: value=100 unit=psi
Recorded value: value=12 unit=psi
